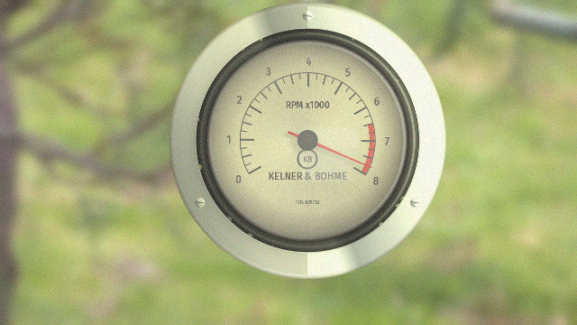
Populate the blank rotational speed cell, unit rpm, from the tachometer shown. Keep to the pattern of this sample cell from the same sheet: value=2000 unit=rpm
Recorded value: value=7750 unit=rpm
